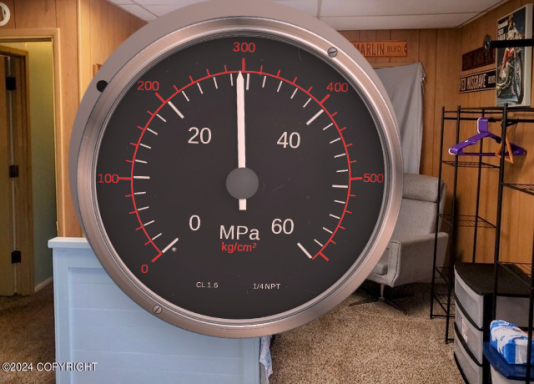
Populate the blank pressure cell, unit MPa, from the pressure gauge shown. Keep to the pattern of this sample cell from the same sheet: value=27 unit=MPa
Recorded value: value=29 unit=MPa
